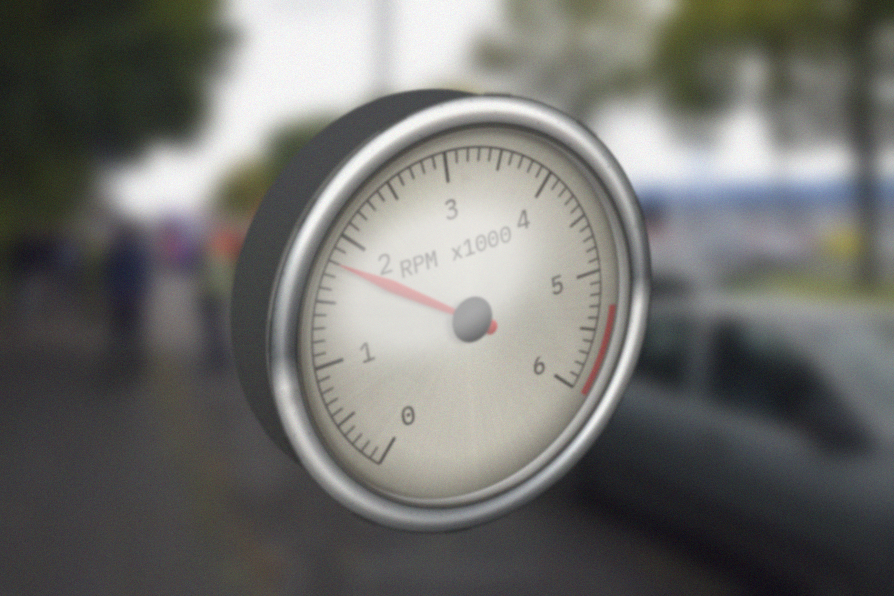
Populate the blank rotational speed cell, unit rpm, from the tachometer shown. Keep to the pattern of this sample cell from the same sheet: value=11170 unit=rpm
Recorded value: value=1800 unit=rpm
